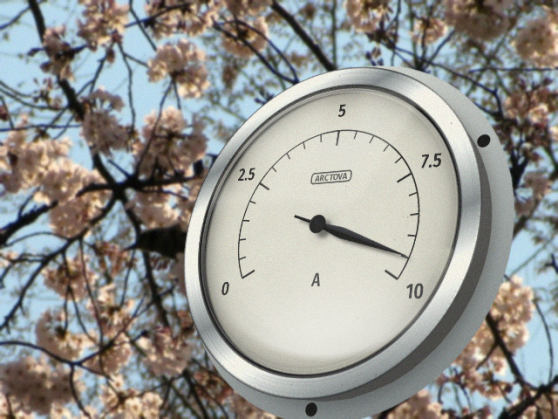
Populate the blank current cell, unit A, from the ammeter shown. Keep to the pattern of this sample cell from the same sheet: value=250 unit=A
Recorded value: value=9.5 unit=A
